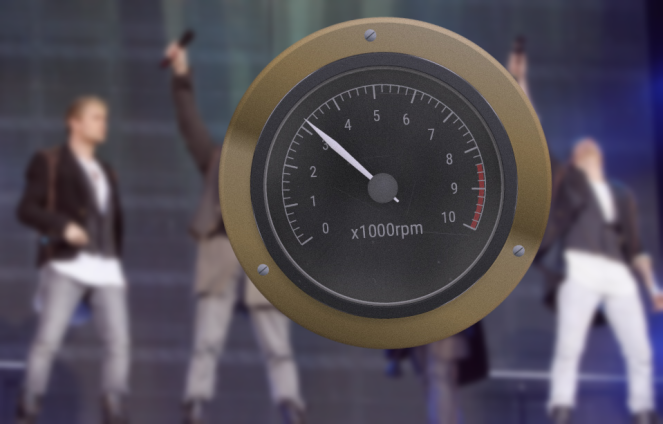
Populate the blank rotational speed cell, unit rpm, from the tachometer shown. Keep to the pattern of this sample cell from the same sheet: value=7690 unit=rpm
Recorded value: value=3200 unit=rpm
